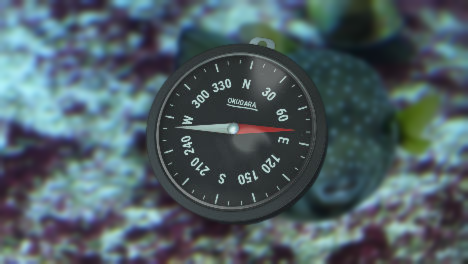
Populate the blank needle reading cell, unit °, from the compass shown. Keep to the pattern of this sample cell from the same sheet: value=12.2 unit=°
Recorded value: value=80 unit=°
